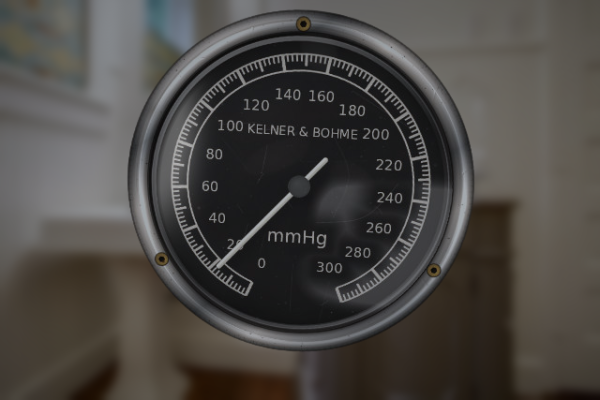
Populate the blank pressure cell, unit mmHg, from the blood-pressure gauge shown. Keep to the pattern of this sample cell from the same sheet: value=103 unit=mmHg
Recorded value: value=18 unit=mmHg
